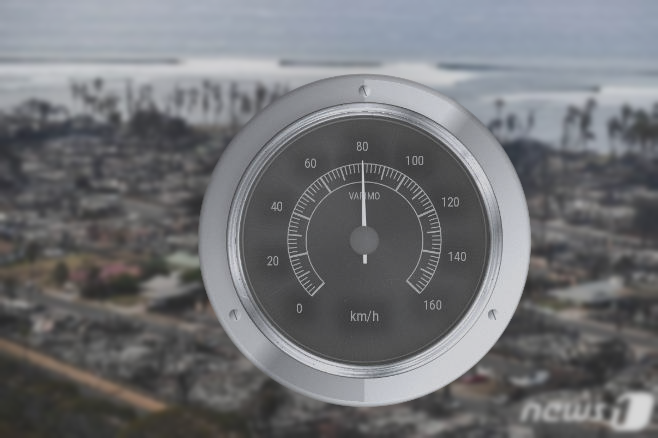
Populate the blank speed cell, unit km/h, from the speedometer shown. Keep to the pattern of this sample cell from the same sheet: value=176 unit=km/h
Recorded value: value=80 unit=km/h
